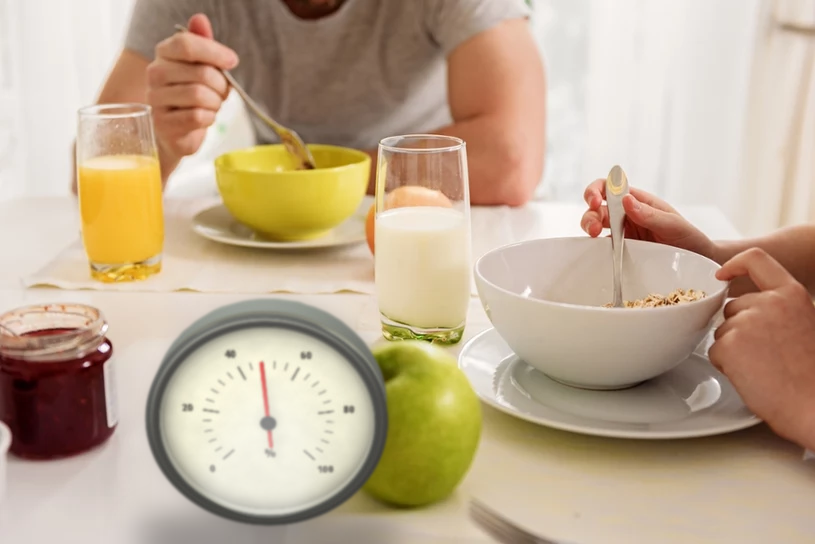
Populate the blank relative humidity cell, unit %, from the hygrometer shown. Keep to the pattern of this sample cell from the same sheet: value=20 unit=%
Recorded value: value=48 unit=%
